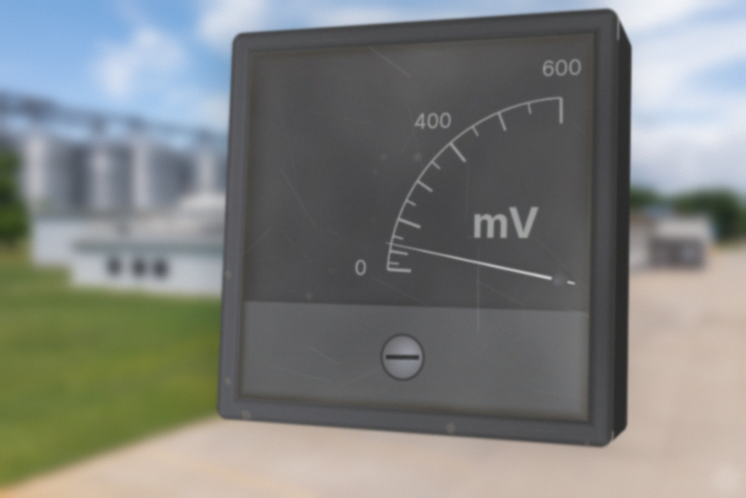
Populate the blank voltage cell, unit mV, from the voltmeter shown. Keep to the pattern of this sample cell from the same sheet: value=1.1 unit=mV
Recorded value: value=125 unit=mV
